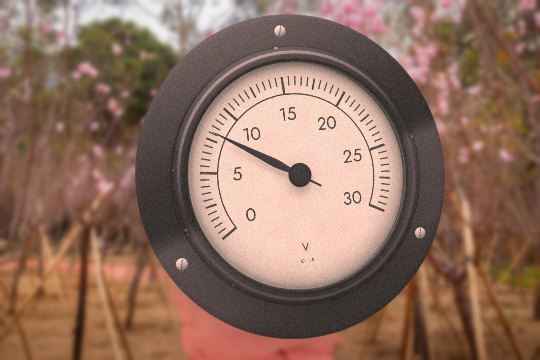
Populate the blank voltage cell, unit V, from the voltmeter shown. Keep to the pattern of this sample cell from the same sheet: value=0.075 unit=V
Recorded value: value=8 unit=V
